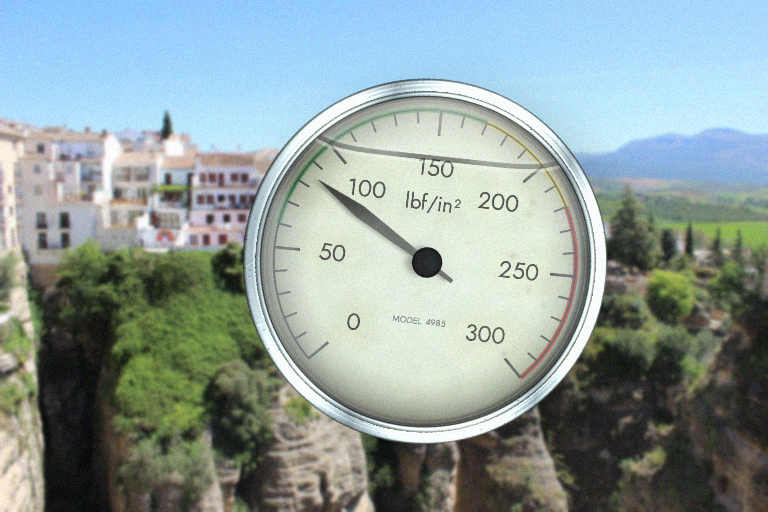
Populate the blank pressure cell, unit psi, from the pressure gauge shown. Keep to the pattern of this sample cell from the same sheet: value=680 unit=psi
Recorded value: value=85 unit=psi
